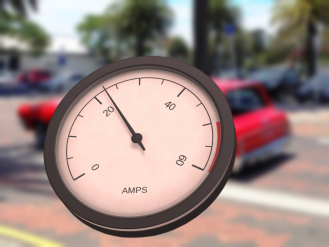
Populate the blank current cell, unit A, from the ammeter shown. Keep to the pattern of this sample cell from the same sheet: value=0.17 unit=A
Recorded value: value=22.5 unit=A
